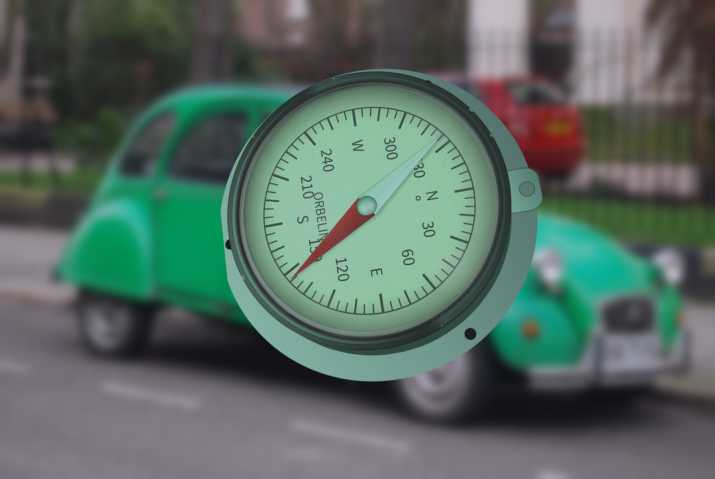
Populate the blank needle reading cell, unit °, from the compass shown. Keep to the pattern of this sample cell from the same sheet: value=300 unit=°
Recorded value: value=145 unit=°
